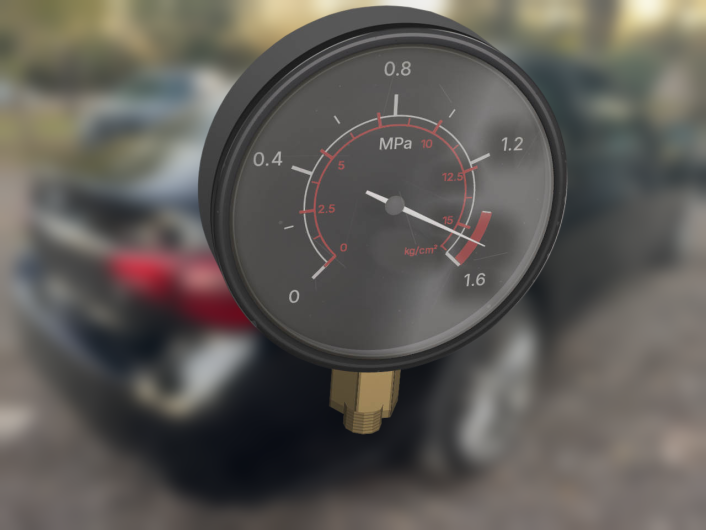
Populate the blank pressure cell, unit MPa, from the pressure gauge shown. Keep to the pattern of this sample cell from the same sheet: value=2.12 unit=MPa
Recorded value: value=1.5 unit=MPa
